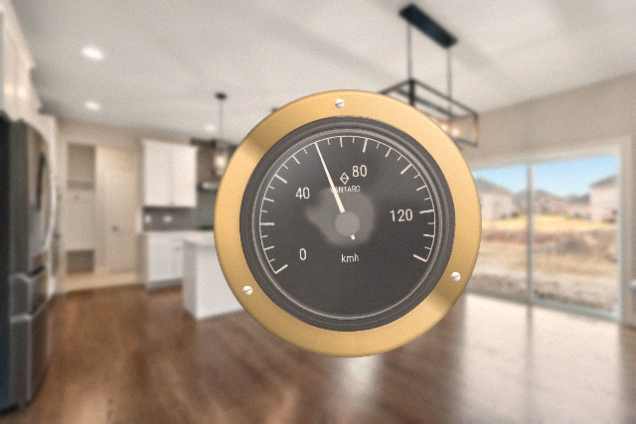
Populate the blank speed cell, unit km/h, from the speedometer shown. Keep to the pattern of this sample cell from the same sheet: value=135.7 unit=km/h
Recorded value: value=60 unit=km/h
